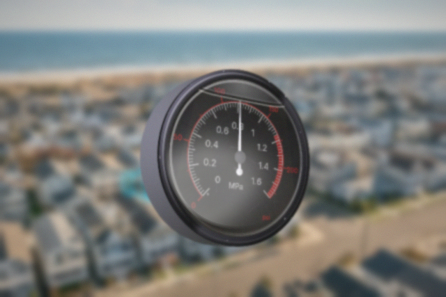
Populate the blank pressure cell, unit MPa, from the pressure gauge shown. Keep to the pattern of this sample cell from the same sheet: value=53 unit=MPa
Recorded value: value=0.8 unit=MPa
